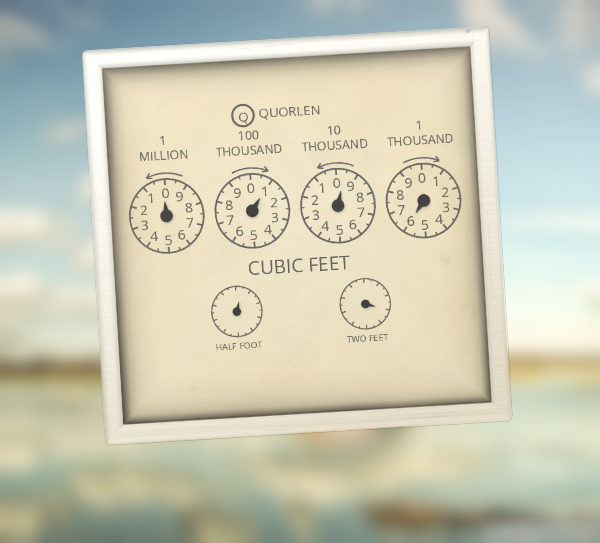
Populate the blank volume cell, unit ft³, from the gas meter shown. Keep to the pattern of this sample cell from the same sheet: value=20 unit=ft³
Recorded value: value=9600 unit=ft³
